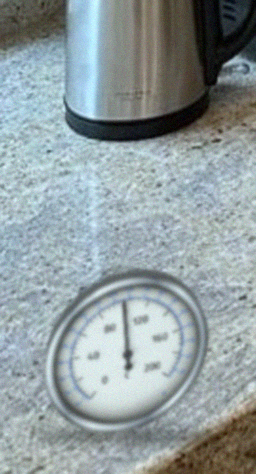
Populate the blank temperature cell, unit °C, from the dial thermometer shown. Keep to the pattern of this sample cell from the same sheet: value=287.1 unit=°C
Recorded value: value=100 unit=°C
